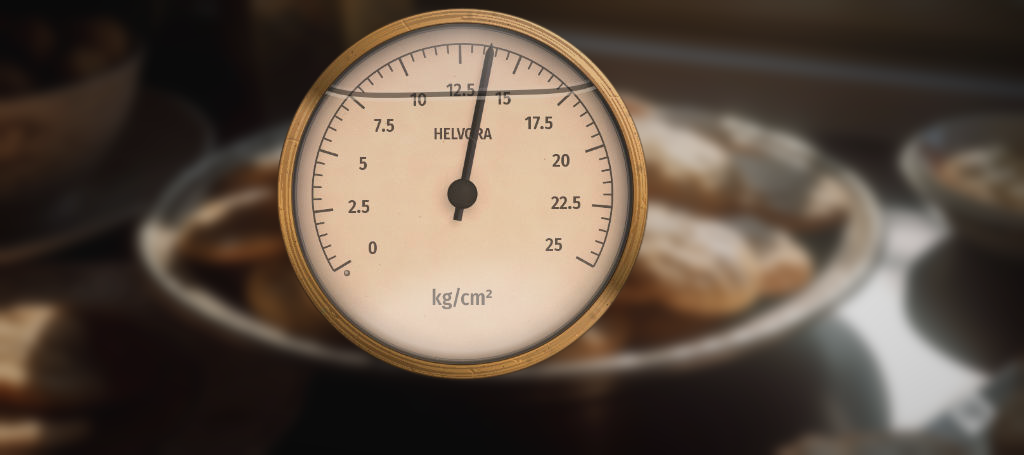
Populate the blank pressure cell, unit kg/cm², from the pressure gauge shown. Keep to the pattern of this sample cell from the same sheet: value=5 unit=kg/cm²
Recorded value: value=13.75 unit=kg/cm²
